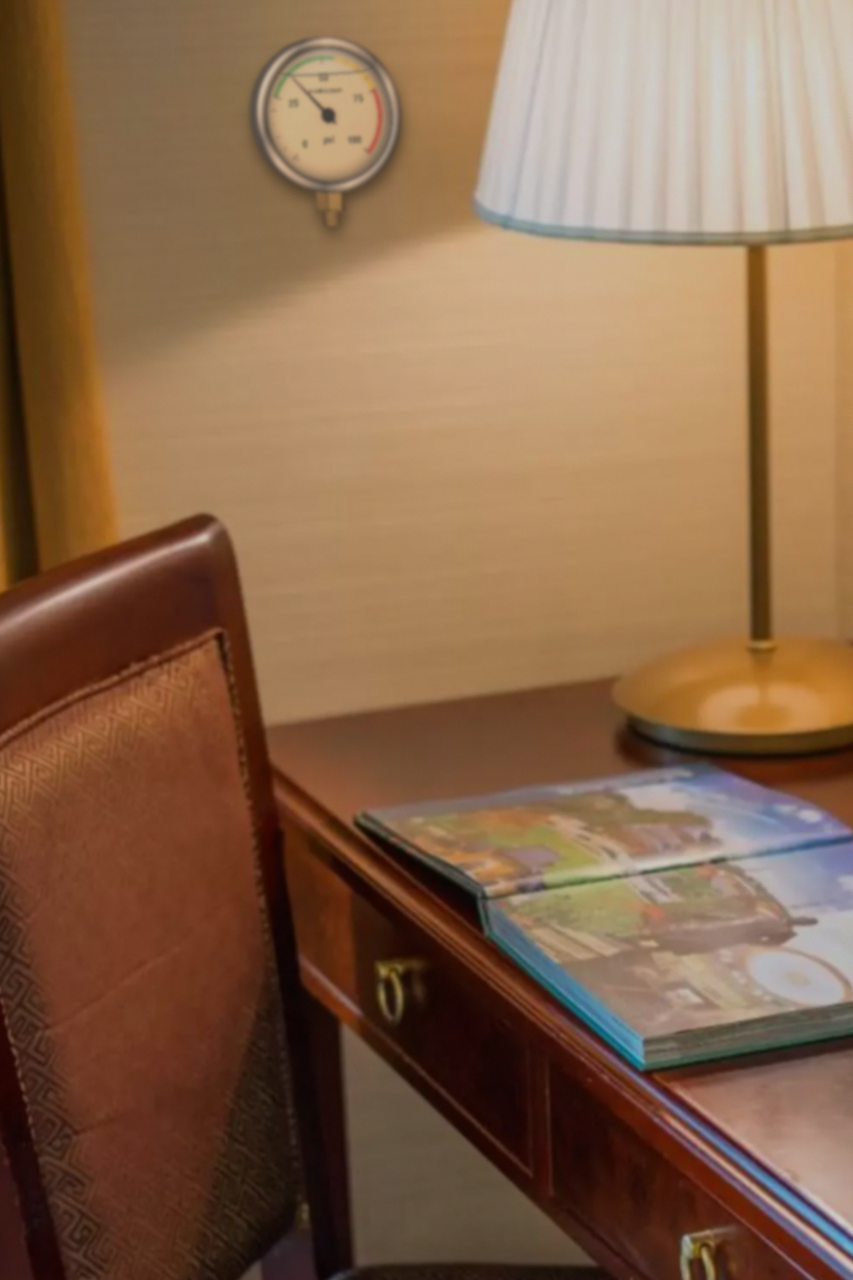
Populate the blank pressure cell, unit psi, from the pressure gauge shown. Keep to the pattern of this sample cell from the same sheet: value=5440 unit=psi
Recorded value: value=35 unit=psi
